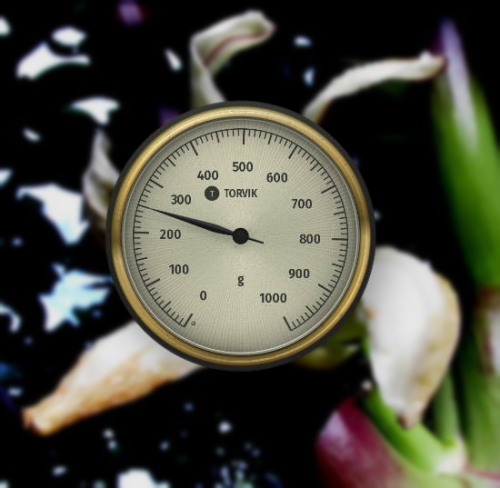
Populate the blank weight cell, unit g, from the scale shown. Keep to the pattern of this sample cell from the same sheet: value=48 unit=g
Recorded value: value=250 unit=g
